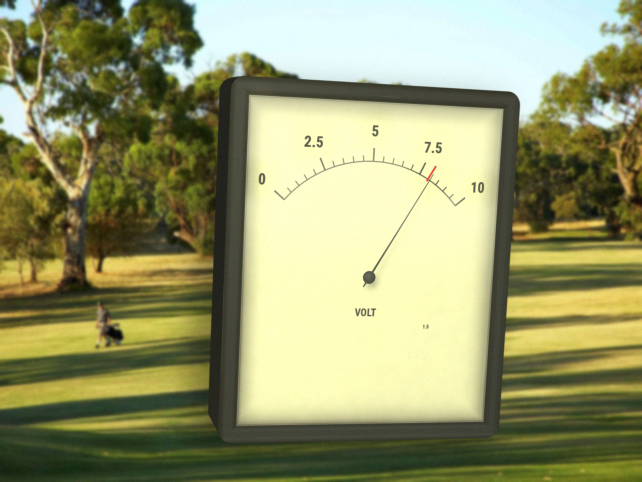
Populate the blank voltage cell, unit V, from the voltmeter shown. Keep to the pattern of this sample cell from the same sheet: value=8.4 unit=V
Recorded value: value=8 unit=V
